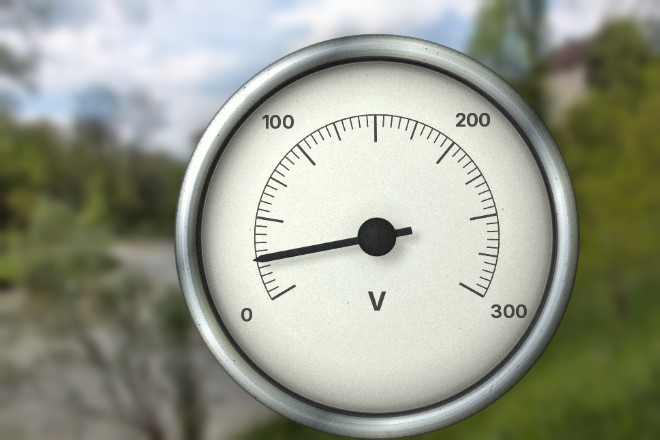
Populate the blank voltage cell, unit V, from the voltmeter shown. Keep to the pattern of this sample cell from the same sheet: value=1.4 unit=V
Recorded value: value=25 unit=V
